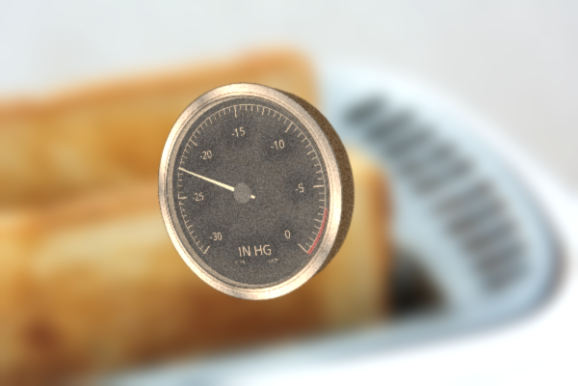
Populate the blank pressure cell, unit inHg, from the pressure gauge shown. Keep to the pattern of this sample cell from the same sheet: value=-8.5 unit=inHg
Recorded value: value=-22.5 unit=inHg
